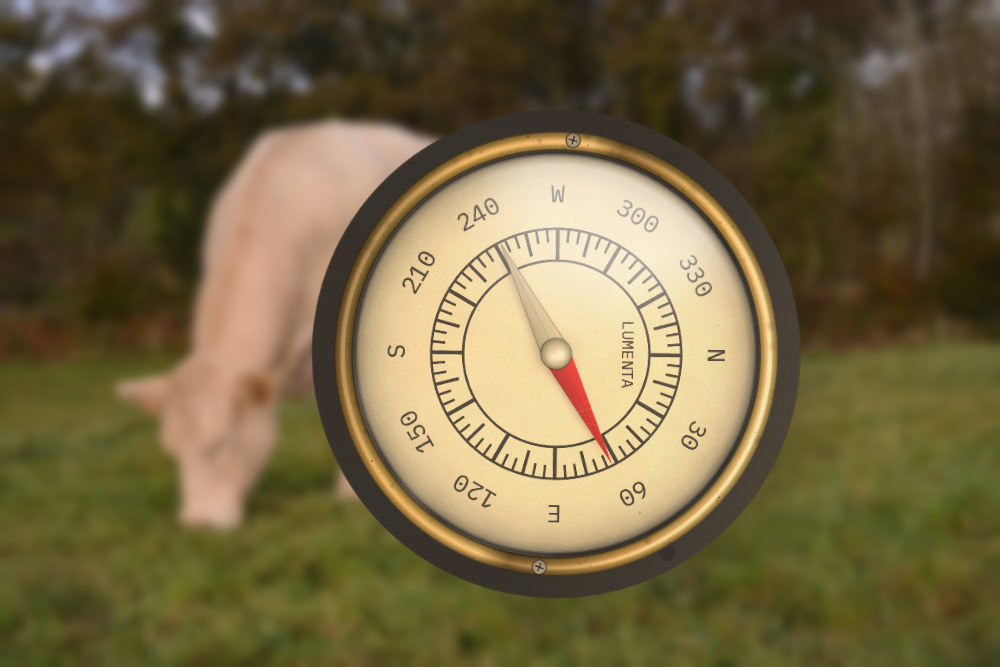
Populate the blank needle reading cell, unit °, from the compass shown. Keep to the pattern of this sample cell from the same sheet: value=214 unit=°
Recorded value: value=62.5 unit=°
